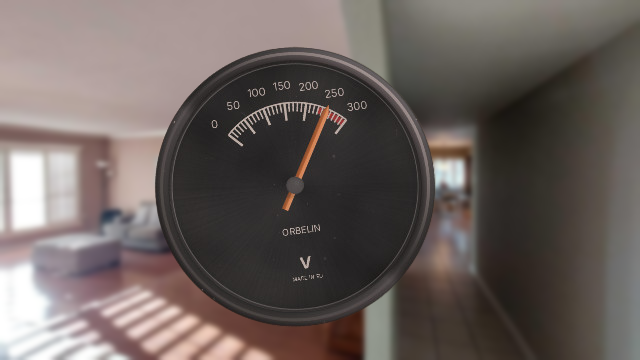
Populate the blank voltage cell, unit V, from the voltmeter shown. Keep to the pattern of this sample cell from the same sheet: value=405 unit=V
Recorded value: value=250 unit=V
